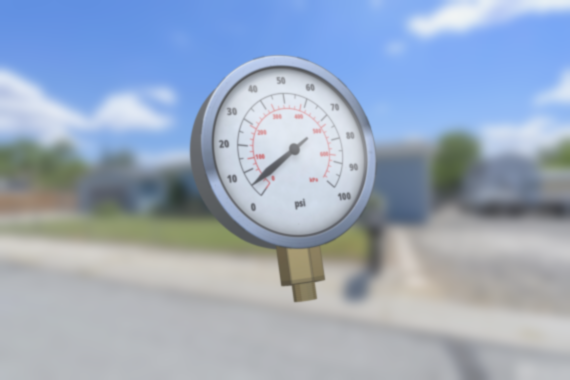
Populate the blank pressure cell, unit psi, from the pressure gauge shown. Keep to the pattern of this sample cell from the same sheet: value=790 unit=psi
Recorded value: value=5 unit=psi
